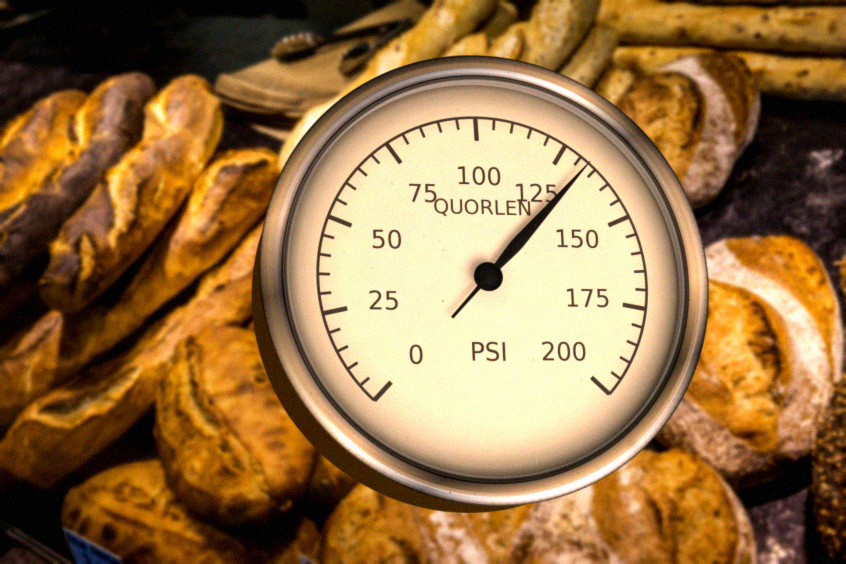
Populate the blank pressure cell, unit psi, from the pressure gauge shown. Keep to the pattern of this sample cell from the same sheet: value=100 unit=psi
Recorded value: value=132.5 unit=psi
